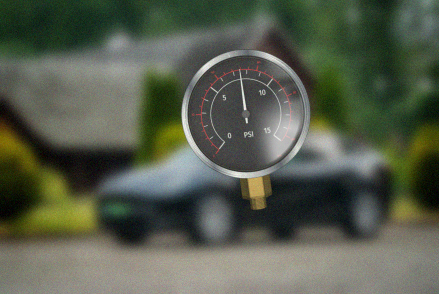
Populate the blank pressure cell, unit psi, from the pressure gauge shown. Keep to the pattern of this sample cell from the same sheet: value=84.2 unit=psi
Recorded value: value=7.5 unit=psi
